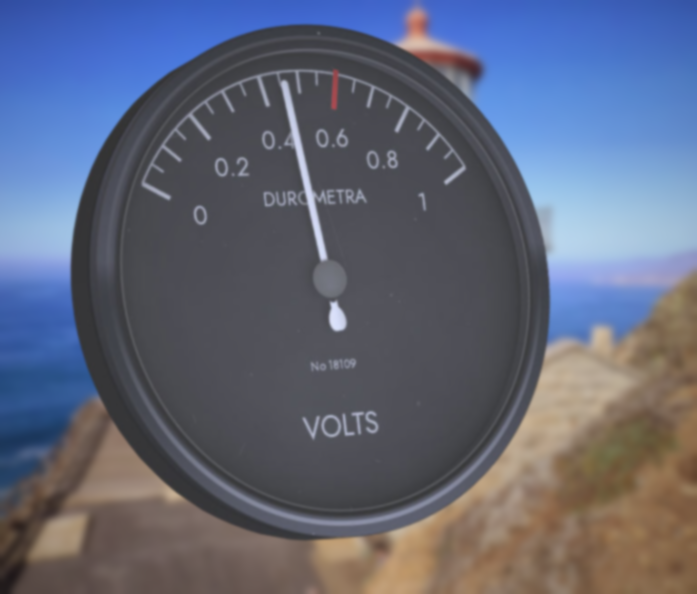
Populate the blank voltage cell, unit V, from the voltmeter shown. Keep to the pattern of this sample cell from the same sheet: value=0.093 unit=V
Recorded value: value=0.45 unit=V
